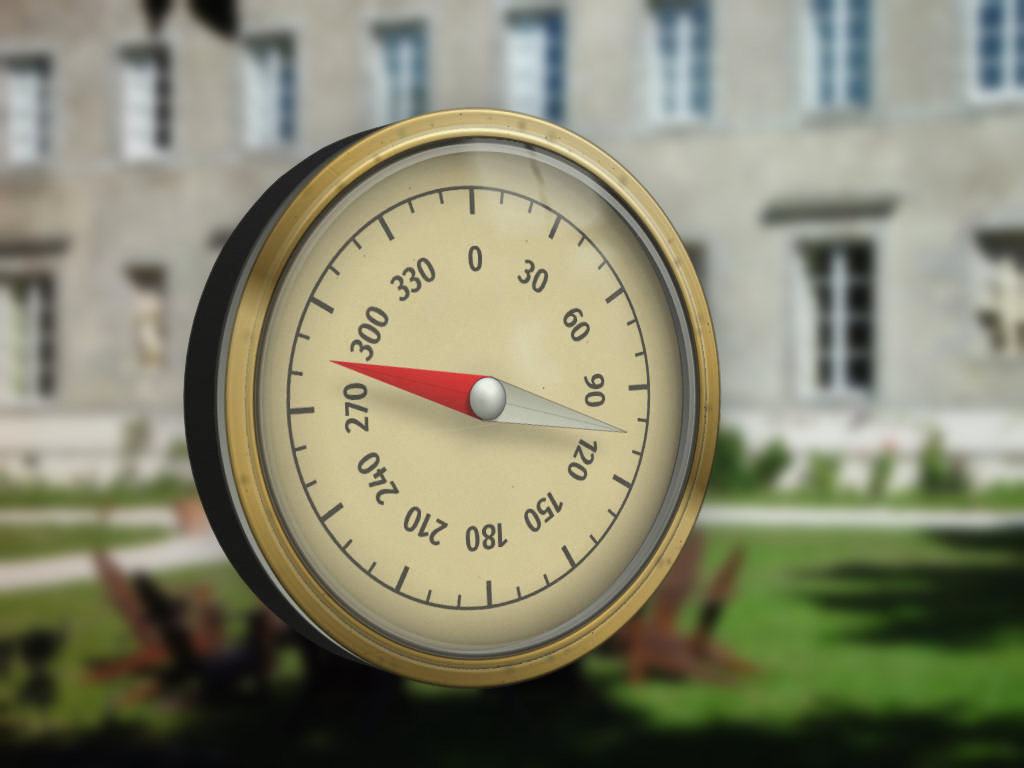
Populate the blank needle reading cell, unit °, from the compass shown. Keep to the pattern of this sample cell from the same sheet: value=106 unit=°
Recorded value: value=285 unit=°
